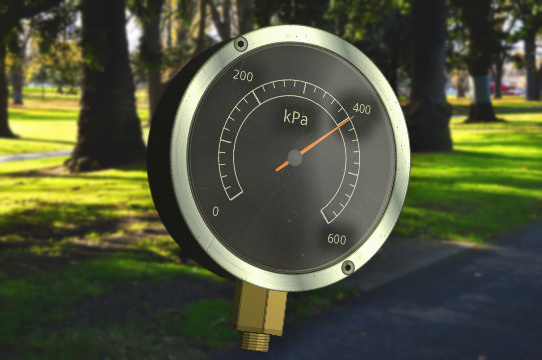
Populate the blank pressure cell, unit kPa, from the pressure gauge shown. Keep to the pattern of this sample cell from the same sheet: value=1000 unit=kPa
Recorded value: value=400 unit=kPa
